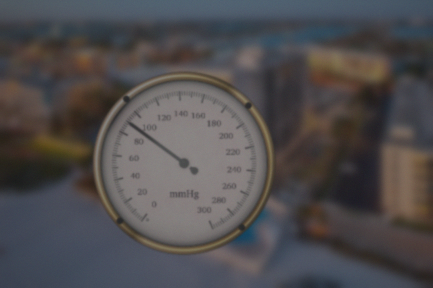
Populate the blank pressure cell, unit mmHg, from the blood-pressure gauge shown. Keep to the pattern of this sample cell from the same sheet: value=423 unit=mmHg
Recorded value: value=90 unit=mmHg
